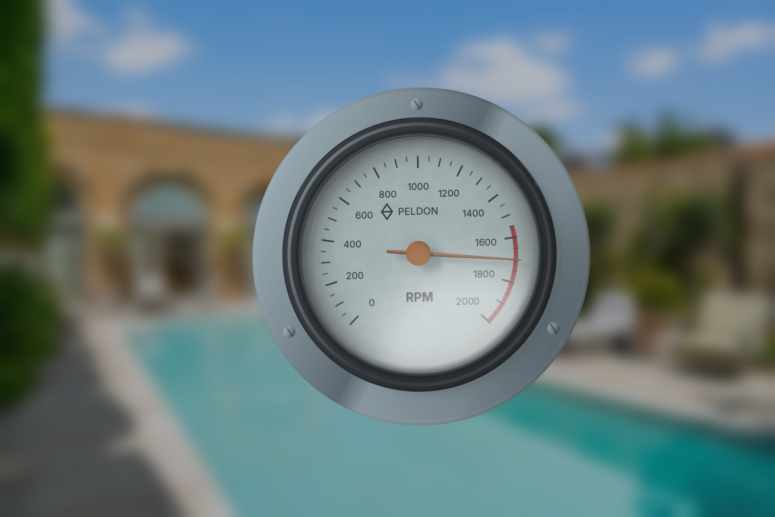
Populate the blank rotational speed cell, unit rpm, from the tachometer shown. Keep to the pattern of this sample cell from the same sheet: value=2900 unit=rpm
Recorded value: value=1700 unit=rpm
